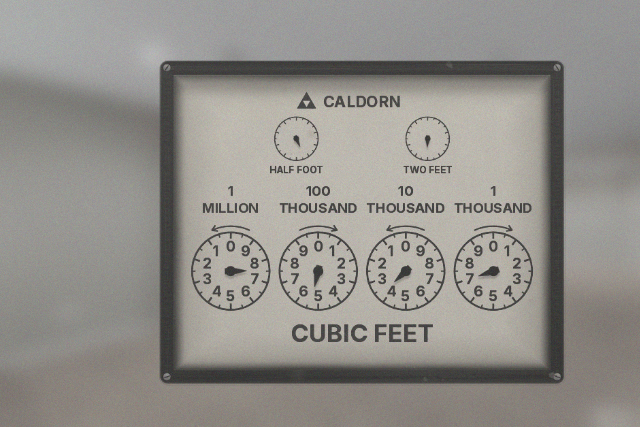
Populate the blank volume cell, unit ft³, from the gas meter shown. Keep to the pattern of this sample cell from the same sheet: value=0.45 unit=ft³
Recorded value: value=753700 unit=ft³
